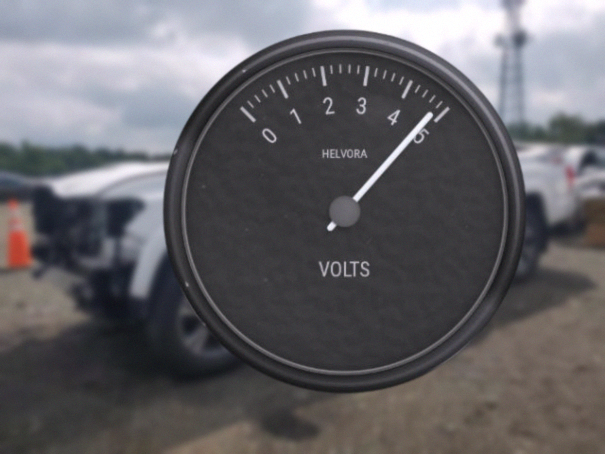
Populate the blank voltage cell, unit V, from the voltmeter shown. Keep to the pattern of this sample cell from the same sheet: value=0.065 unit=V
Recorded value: value=4.8 unit=V
